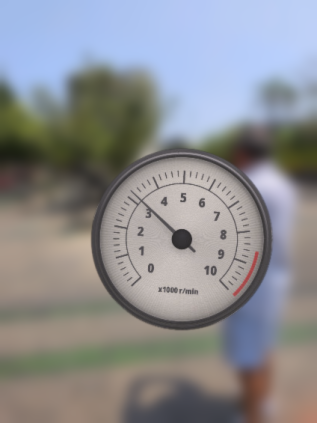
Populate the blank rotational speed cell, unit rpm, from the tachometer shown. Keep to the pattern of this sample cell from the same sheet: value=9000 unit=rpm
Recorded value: value=3200 unit=rpm
